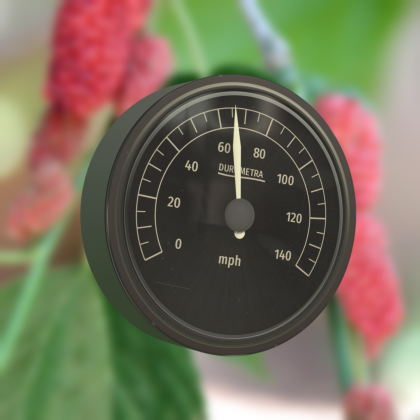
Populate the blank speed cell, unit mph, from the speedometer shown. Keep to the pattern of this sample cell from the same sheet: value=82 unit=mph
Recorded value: value=65 unit=mph
